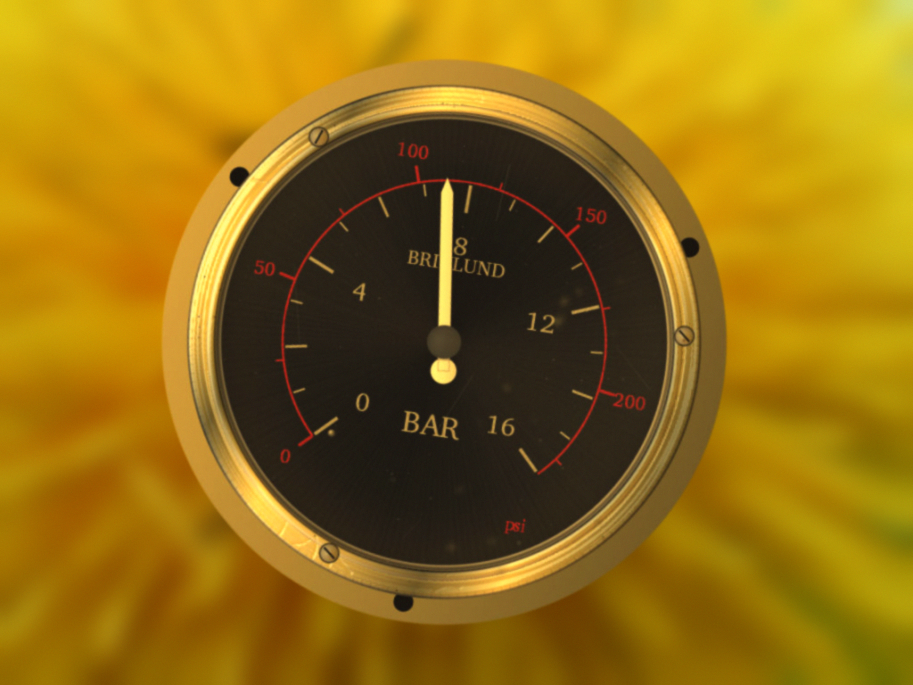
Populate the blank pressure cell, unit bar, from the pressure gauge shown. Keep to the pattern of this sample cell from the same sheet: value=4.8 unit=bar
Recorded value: value=7.5 unit=bar
